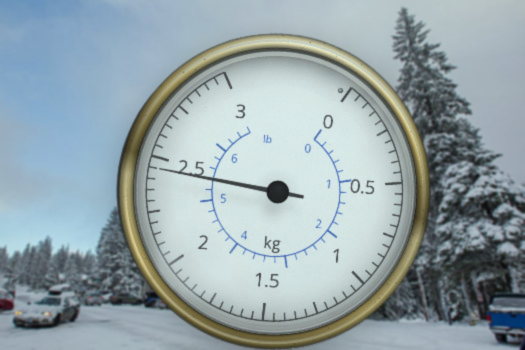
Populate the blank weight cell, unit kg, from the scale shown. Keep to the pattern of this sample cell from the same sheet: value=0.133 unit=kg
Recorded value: value=2.45 unit=kg
